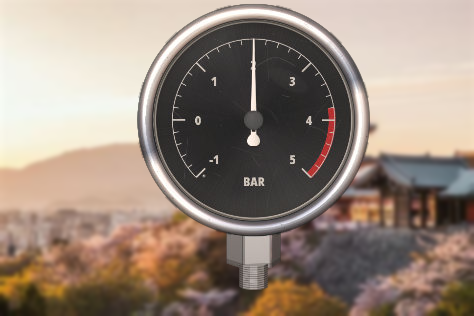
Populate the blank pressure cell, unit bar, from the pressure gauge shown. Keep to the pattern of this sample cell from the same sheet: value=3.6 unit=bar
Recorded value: value=2 unit=bar
